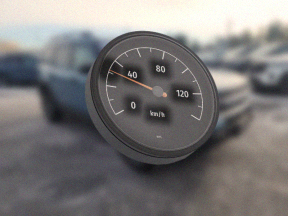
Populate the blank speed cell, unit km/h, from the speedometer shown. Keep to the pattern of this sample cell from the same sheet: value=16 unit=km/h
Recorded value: value=30 unit=km/h
